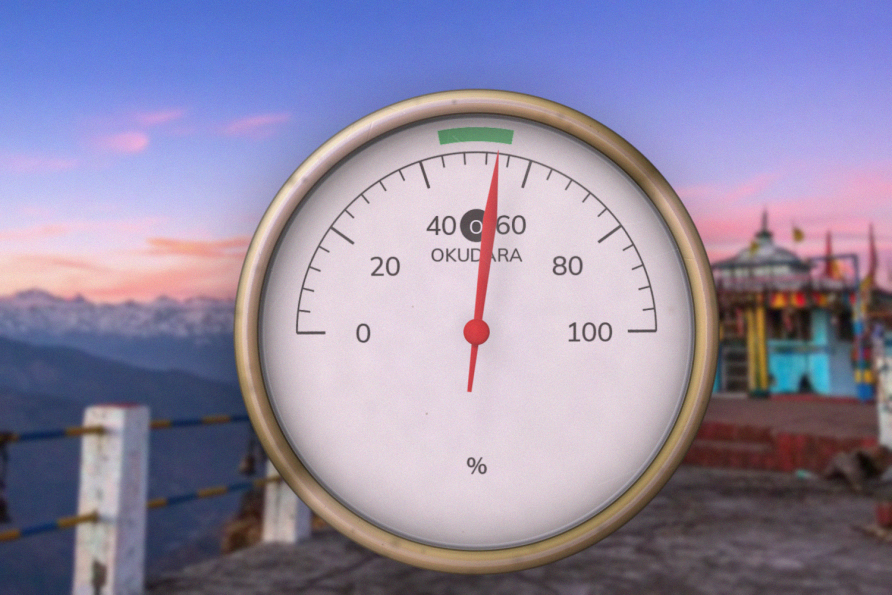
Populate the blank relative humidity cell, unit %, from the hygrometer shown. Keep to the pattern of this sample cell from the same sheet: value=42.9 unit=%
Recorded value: value=54 unit=%
